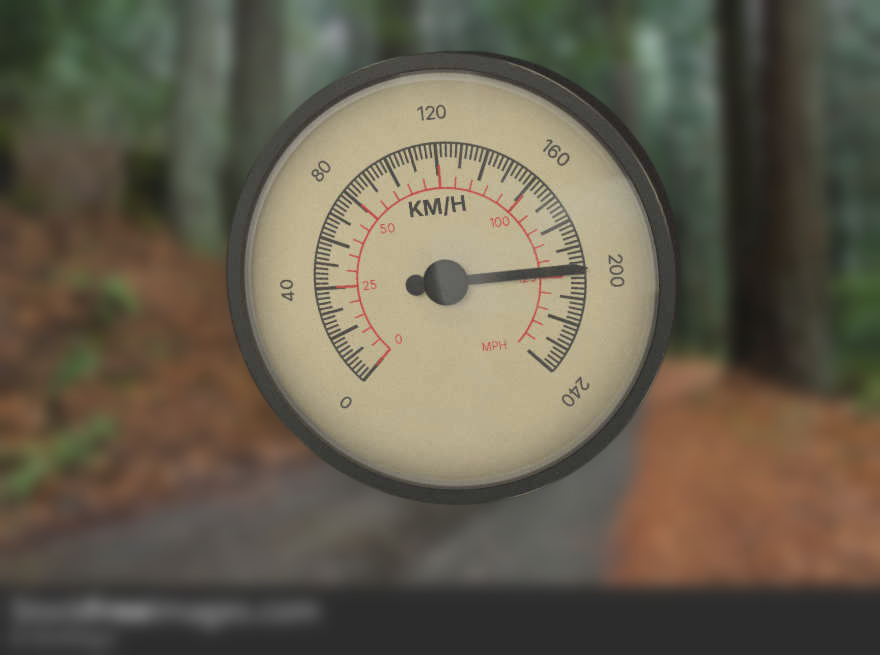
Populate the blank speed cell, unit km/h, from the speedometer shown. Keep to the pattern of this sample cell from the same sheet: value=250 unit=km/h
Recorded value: value=198 unit=km/h
